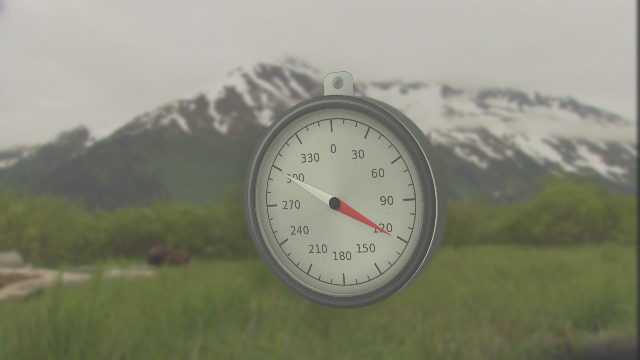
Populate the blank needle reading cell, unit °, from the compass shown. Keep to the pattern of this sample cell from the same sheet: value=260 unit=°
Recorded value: value=120 unit=°
